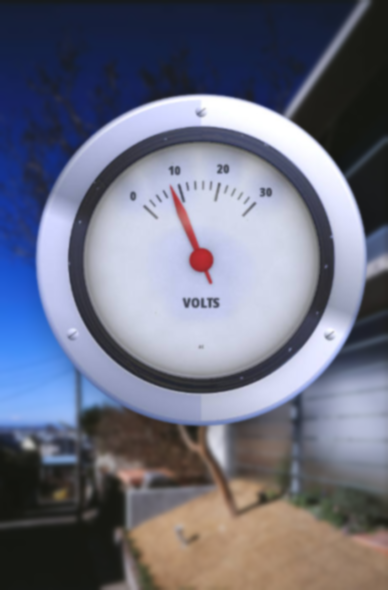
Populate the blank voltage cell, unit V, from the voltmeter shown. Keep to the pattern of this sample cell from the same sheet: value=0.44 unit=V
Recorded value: value=8 unit=V
